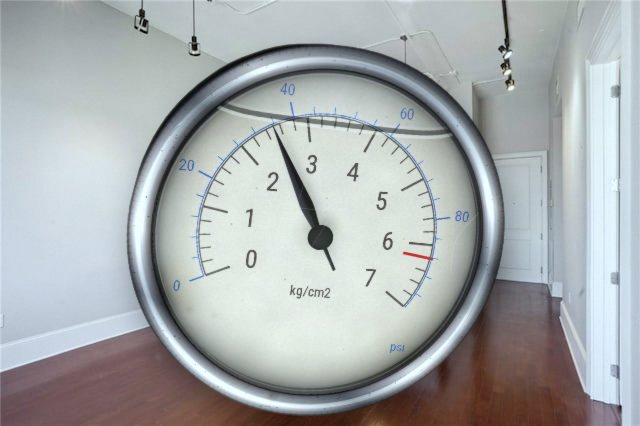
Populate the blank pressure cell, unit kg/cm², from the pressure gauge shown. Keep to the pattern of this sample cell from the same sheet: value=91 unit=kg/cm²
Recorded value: value=2.5 unit=kg/cm²
